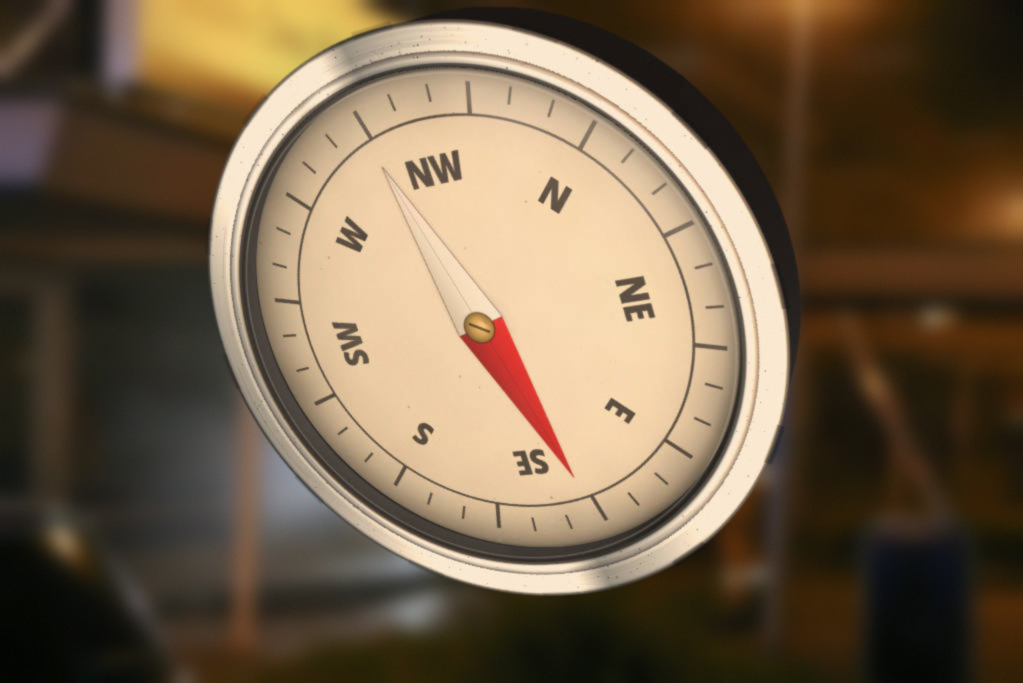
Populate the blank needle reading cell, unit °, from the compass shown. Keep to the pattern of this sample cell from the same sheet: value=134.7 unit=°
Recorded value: value=120 unit=°
